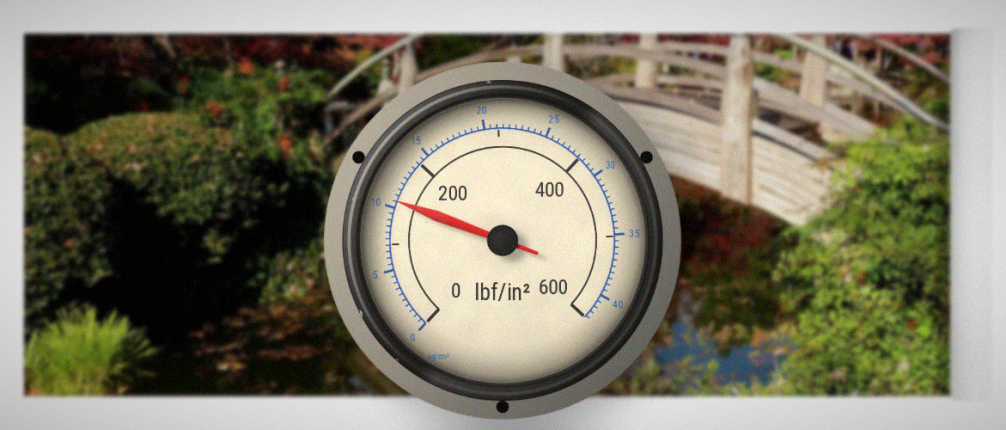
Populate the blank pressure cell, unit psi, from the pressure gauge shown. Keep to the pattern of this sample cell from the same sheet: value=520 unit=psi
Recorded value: value=150 unit=psi
